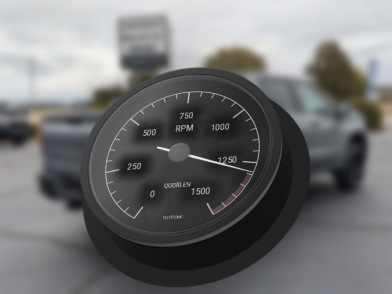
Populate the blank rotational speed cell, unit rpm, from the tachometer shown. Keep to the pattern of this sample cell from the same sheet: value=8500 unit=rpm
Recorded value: value=1300 unit=rpm
